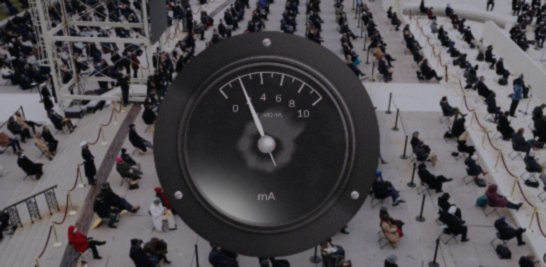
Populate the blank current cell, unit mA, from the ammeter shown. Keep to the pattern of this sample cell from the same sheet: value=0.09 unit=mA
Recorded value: value=2 unit=mA
